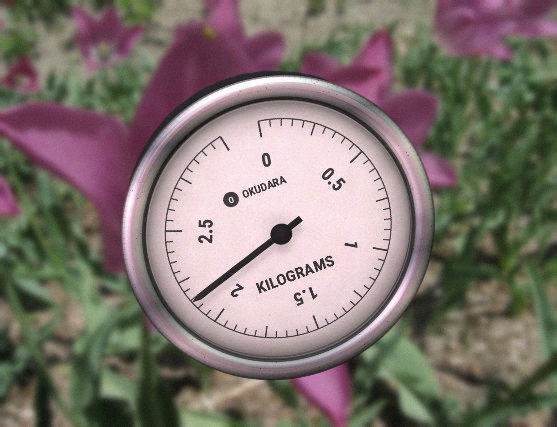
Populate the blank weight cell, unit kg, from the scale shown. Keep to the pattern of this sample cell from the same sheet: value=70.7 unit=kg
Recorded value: value=2.15 unit=kg
